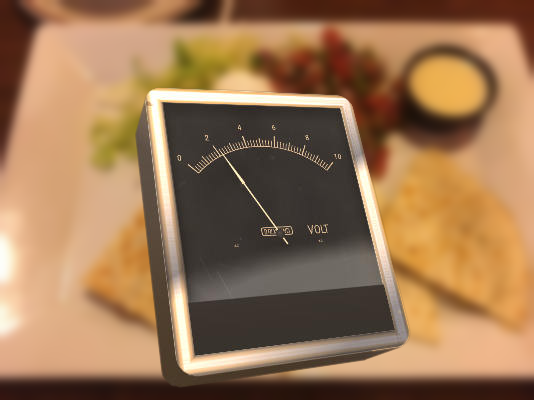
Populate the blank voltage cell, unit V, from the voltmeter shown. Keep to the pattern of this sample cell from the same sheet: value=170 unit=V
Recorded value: value=2 unit=V
